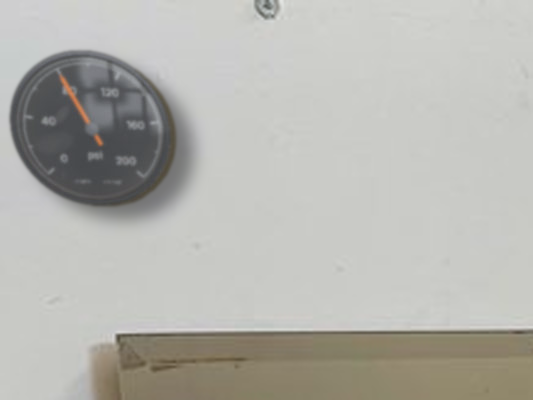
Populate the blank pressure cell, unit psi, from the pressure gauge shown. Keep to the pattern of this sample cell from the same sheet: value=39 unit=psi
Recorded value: value=80 unit=psi
